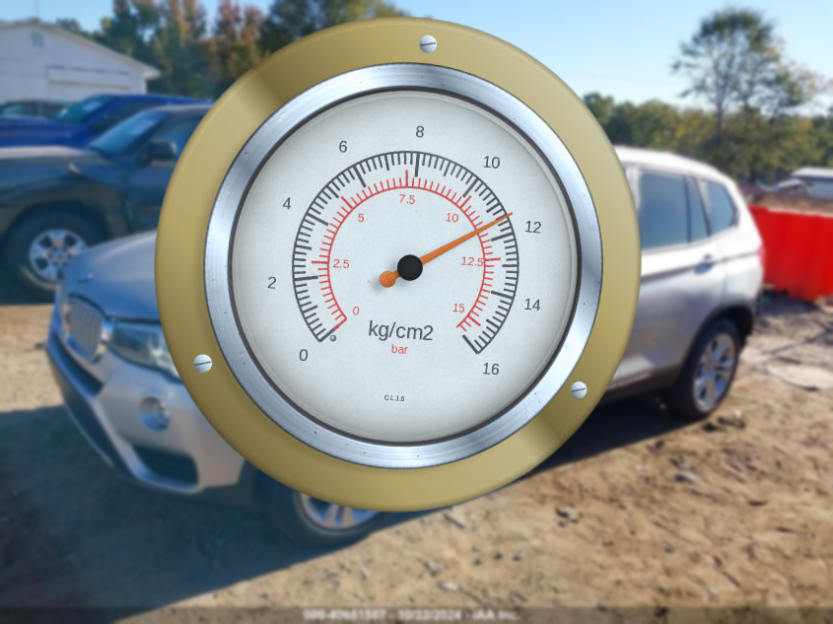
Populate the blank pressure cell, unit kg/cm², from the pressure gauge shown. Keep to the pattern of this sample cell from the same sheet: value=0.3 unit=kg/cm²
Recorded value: value=11.4 unit=kg/cm²
